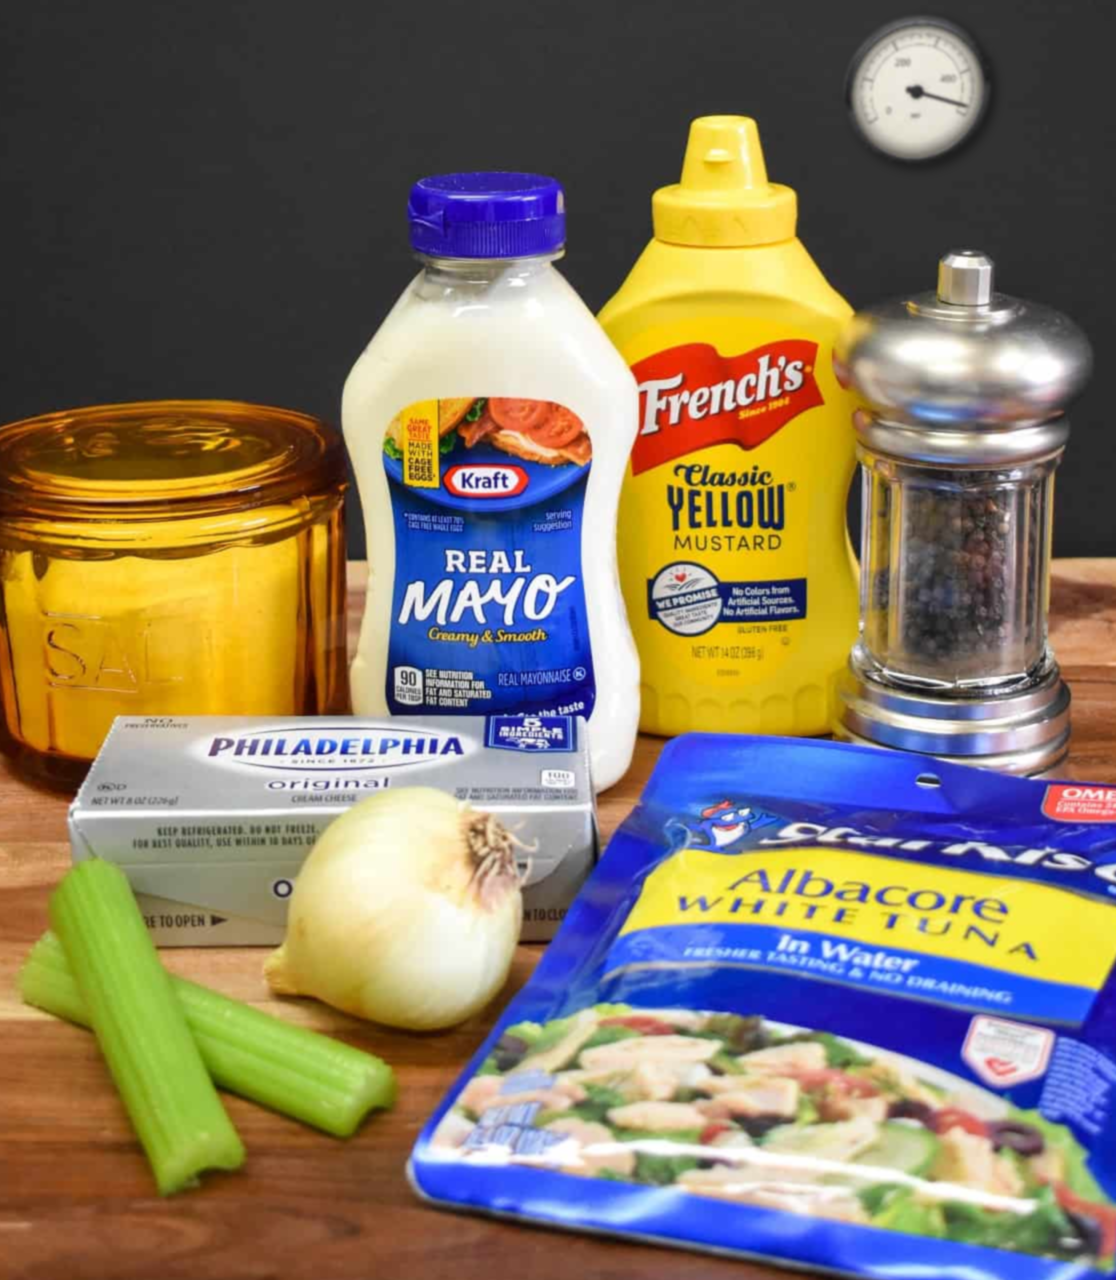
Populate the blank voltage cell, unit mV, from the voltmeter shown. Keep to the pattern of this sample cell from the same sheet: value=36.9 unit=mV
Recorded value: value=480 unit=mV
